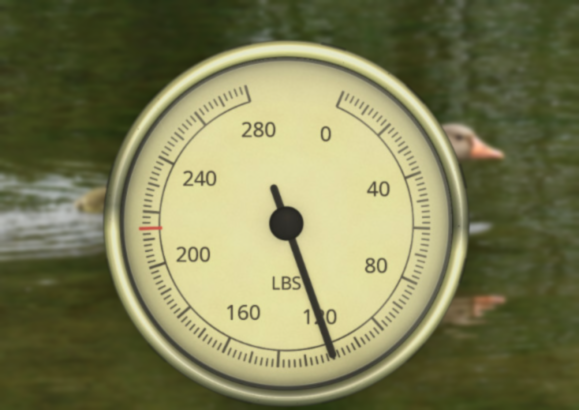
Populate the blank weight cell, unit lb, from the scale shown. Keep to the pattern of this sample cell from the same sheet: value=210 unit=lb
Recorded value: value=120 unit=lb
